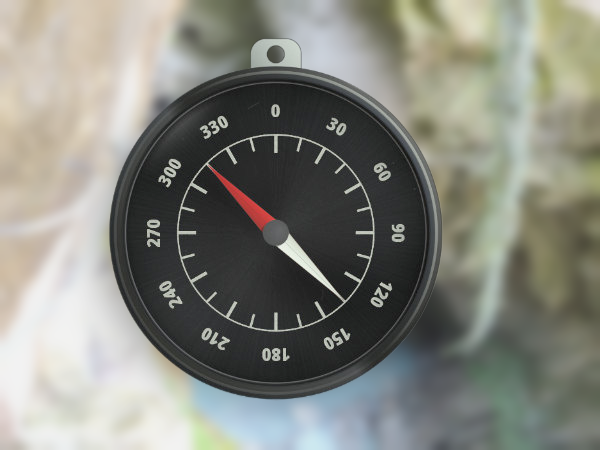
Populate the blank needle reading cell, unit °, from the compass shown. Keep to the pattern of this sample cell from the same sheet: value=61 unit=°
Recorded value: value=315 unit=°
